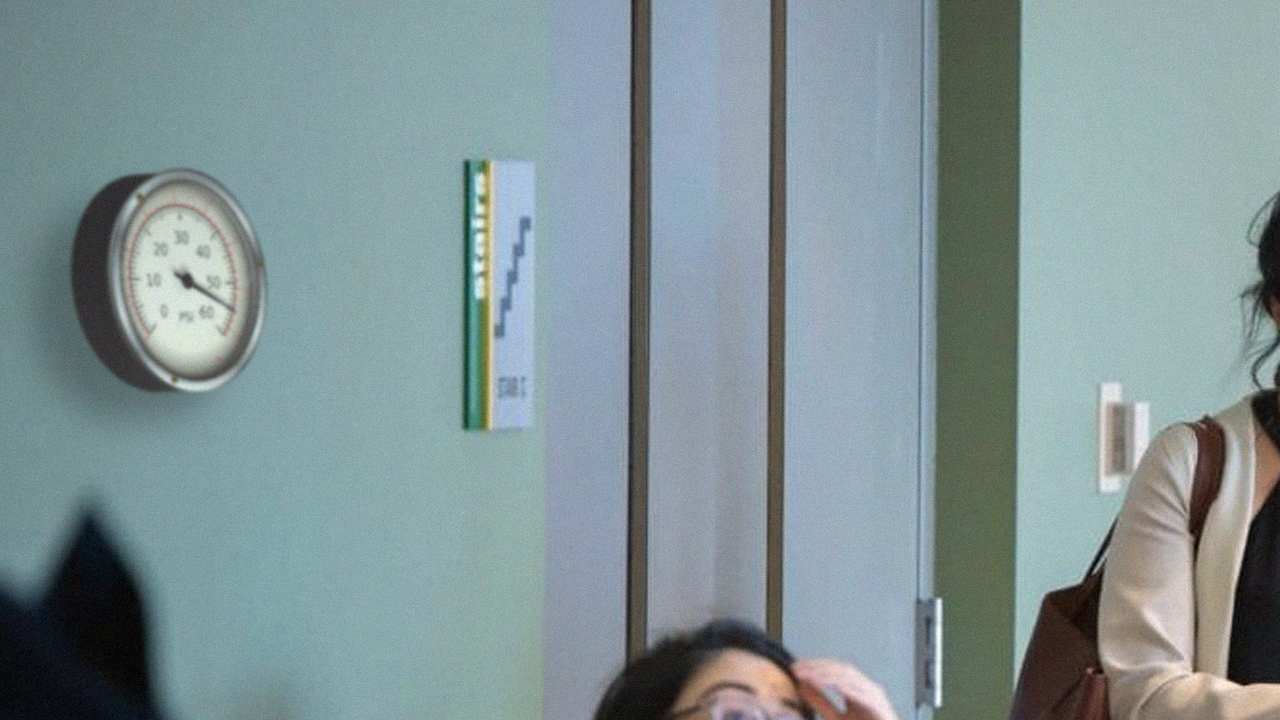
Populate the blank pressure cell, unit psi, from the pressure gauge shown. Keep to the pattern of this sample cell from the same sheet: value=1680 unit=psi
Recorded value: value=55 unit=psi
